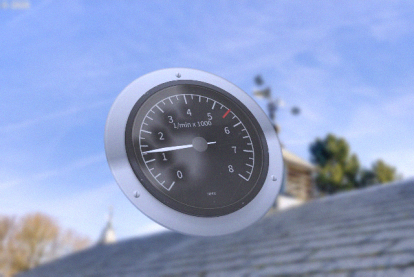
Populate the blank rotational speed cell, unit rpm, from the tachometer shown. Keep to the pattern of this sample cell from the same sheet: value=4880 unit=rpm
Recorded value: value=1250 unit=rpm
